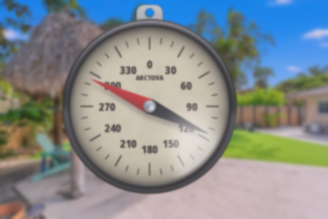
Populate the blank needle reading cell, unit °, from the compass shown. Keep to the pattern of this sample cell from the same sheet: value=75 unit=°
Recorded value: value=295 unit=°
